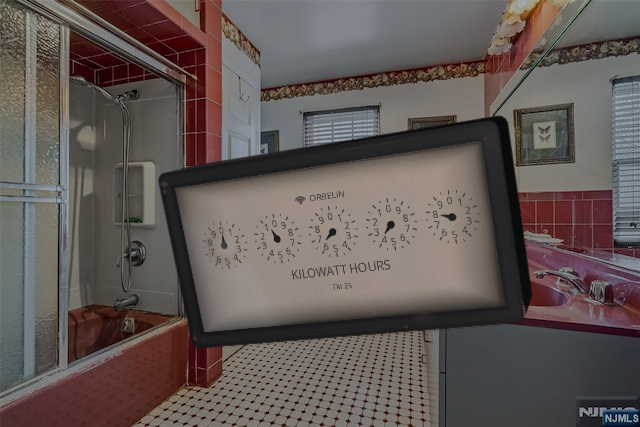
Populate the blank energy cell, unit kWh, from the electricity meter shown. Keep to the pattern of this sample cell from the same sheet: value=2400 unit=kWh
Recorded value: value=638 unit=kWh
